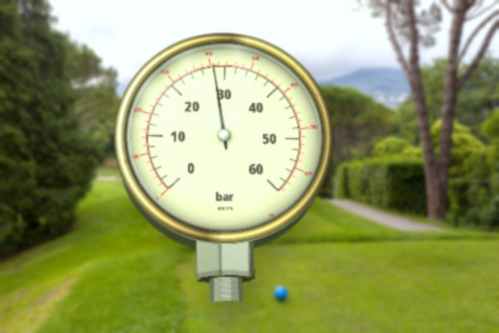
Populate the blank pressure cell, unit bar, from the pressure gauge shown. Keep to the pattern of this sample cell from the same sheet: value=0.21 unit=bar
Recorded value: value=28 unit=bar
